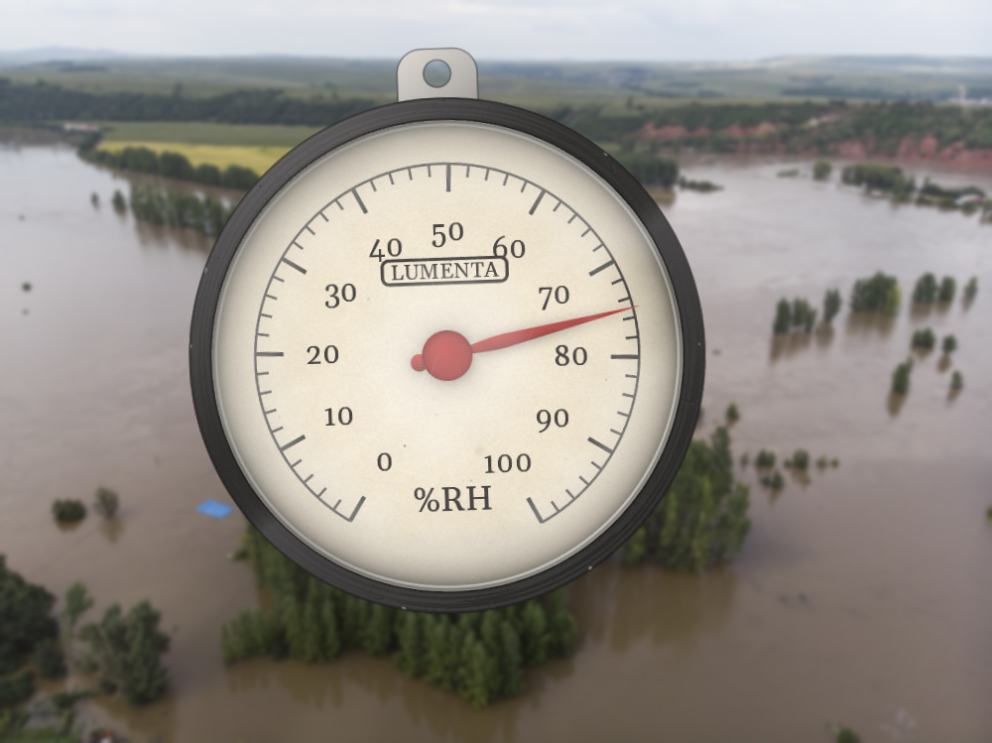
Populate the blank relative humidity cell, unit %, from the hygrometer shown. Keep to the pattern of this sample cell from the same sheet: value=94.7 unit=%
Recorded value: value=75 unit=%
